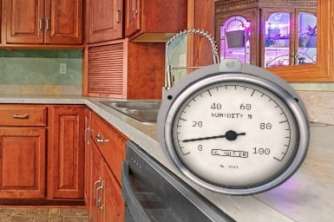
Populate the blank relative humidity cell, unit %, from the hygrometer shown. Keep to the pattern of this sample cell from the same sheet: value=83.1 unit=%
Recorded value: value=8 unit=%
